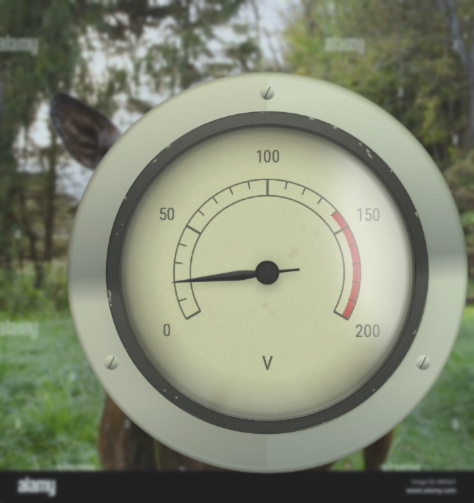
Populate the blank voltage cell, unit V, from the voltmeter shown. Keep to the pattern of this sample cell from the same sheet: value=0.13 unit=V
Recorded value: value=20 unit=V
